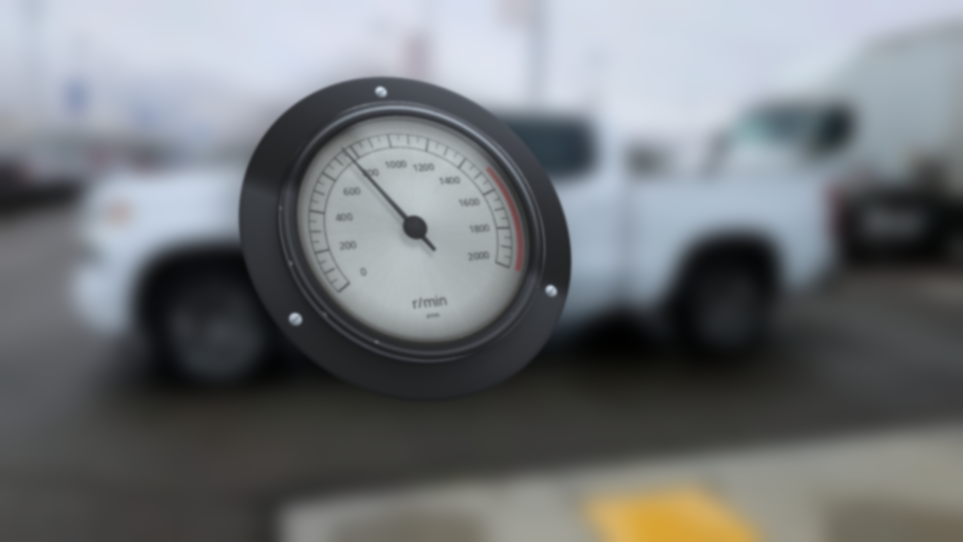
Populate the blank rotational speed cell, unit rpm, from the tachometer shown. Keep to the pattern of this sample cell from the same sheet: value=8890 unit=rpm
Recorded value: value=750 unit=rpm
